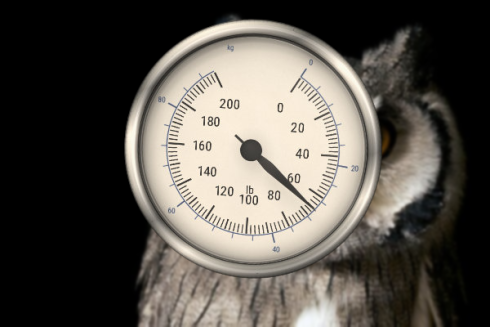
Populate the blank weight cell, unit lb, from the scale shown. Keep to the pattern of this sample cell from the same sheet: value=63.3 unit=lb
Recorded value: value=66 unit=lb
